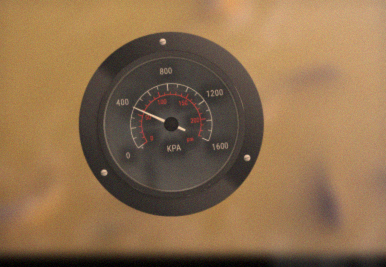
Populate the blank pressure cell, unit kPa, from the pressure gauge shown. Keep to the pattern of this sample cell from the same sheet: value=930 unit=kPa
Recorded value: value=400 unit=kPa
